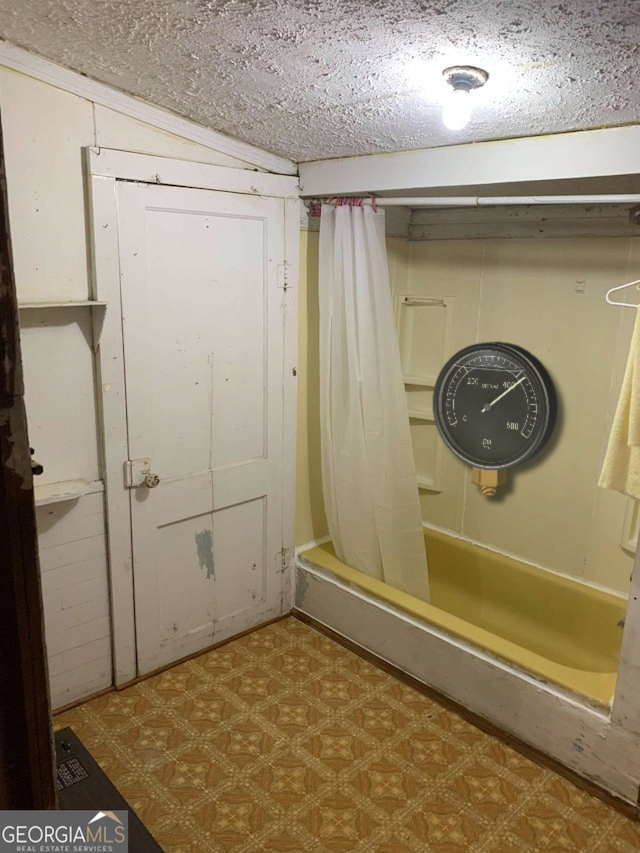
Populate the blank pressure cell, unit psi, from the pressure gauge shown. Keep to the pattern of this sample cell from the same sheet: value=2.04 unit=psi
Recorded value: value=420 unit=psi
